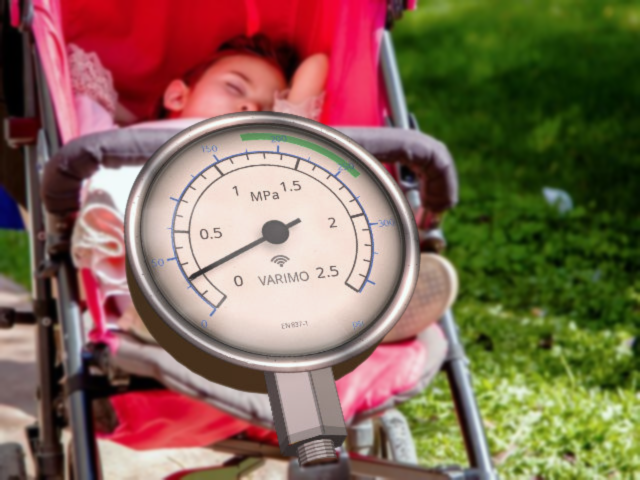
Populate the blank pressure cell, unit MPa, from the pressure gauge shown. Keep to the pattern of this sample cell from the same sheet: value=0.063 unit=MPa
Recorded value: value=0.2 unit=MPa
